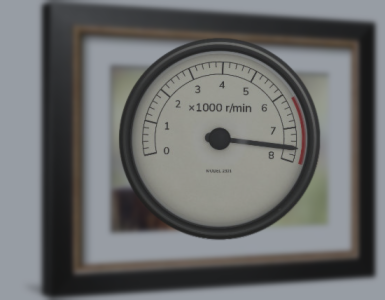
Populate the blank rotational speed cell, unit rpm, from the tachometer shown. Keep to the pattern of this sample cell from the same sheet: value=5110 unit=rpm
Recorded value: value=7600 unit=rpm
